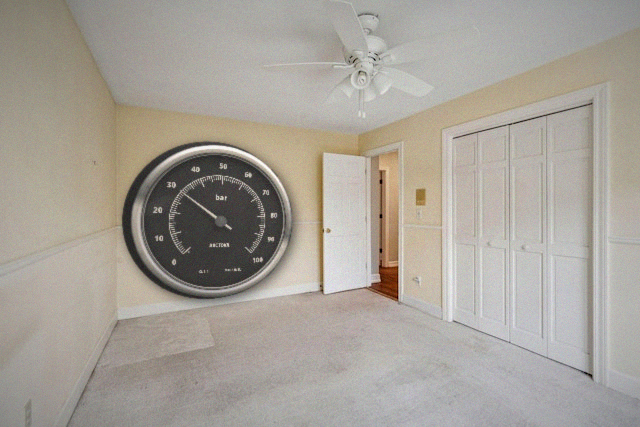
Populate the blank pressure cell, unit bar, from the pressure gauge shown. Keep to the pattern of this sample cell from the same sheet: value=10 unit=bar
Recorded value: value=30 unit=bar
